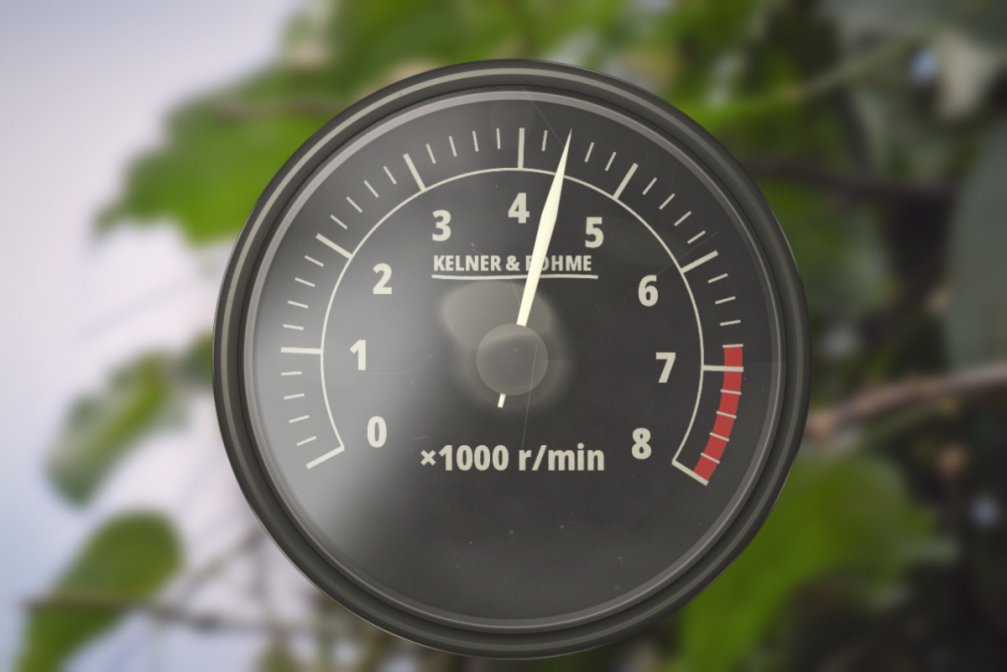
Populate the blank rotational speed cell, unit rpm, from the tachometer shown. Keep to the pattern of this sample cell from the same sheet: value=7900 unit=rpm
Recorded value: value=4400 unit=rpm
